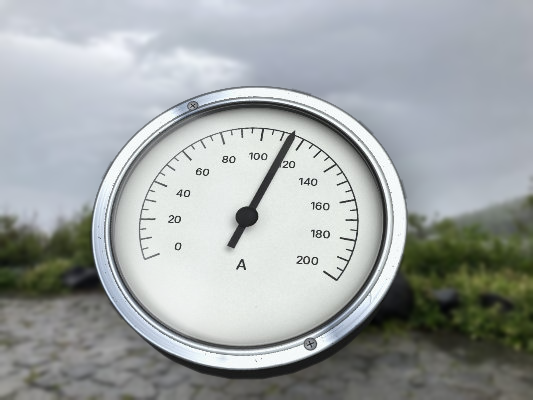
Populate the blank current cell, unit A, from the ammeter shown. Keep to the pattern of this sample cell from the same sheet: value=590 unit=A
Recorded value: value=115 unit=A
